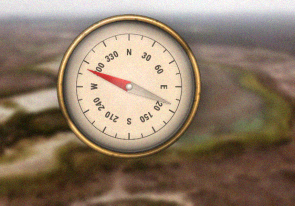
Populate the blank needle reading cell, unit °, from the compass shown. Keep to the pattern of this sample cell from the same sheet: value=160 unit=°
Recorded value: value=292.5 unit=°
